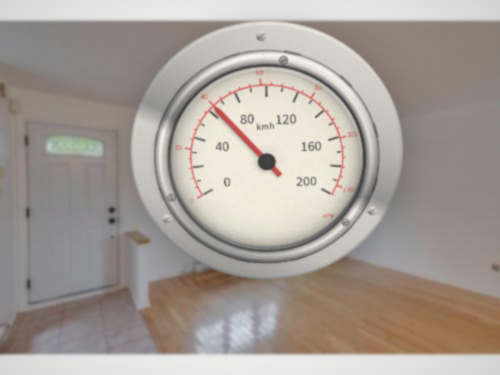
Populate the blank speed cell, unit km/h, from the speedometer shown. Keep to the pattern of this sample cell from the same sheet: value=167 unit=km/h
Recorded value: value=65 unit=km/h
